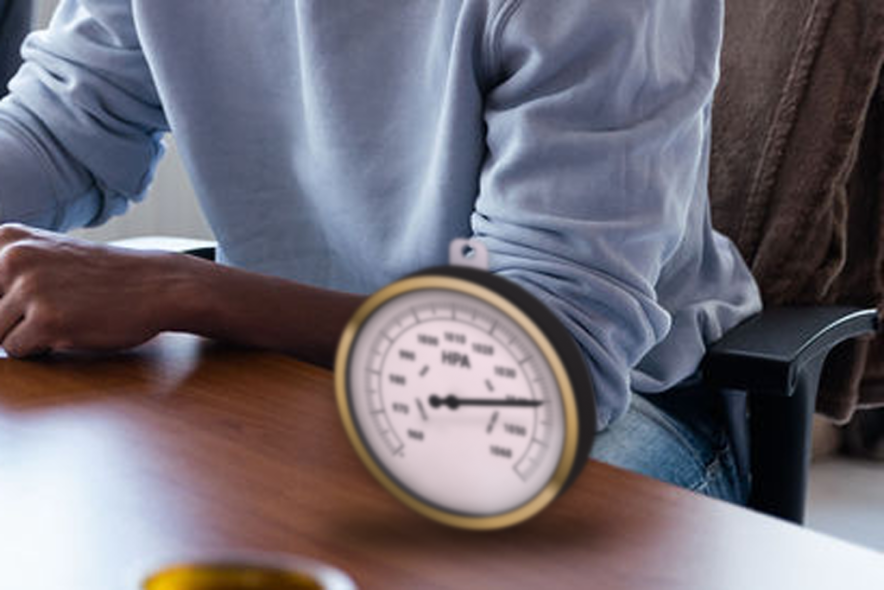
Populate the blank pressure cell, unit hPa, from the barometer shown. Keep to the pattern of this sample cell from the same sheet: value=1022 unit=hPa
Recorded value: value=1040 unit=hPa
